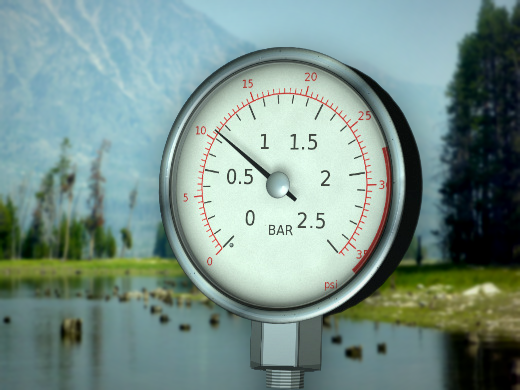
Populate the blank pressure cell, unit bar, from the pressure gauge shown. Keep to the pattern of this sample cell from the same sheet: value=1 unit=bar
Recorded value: value=0.75 unit=bar
